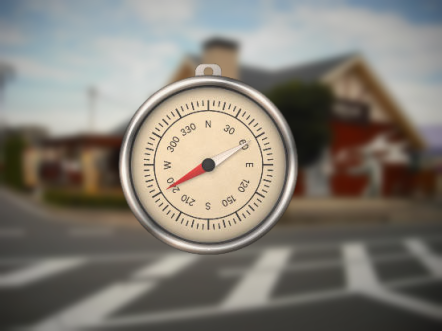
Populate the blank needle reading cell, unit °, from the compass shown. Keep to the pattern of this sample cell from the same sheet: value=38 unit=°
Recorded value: value=240 unit=°
